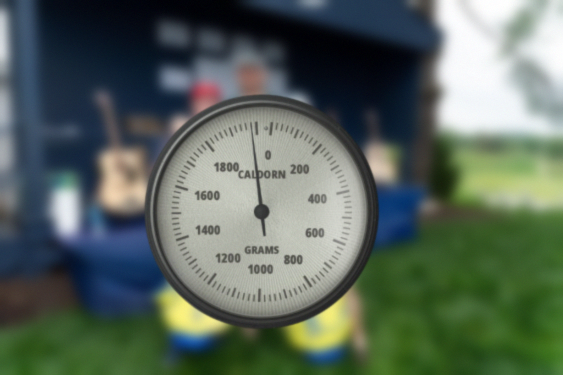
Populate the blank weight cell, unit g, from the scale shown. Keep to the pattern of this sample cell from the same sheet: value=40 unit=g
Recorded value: value=1980 unit=g
